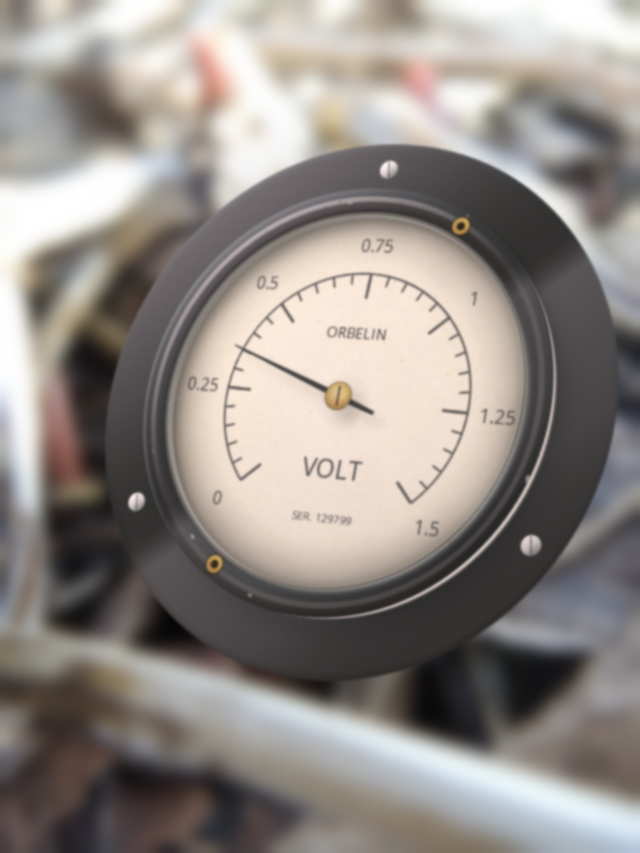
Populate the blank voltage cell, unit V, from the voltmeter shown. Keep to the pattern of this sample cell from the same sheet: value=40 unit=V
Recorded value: value=0.35 unit=V
